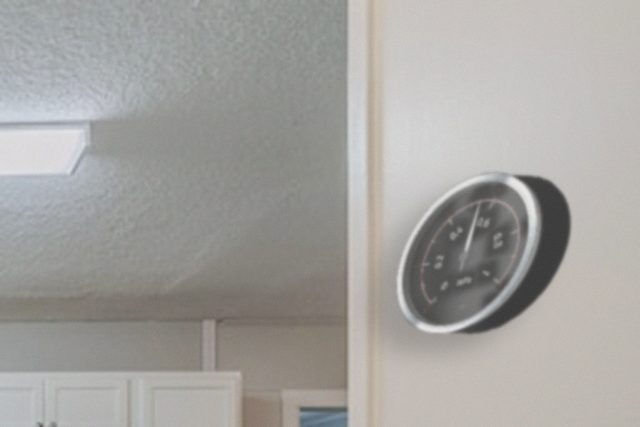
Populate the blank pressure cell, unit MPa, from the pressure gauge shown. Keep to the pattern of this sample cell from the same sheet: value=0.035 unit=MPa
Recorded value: value=0.55 unit=MPa
